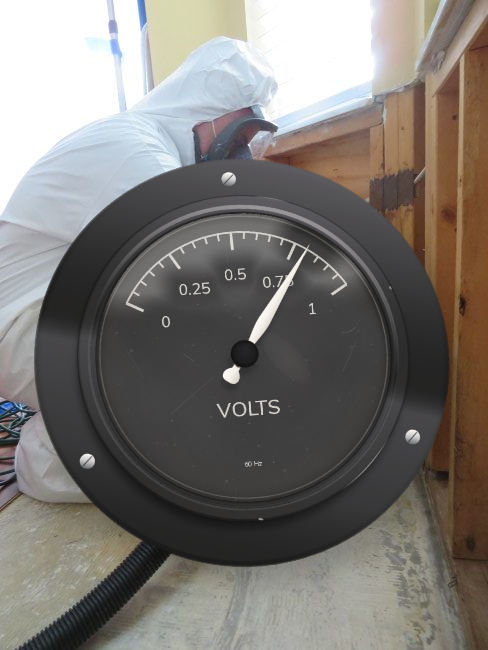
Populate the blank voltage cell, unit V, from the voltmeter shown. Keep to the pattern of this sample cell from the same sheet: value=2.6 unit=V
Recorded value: value=0.8 unit=V
